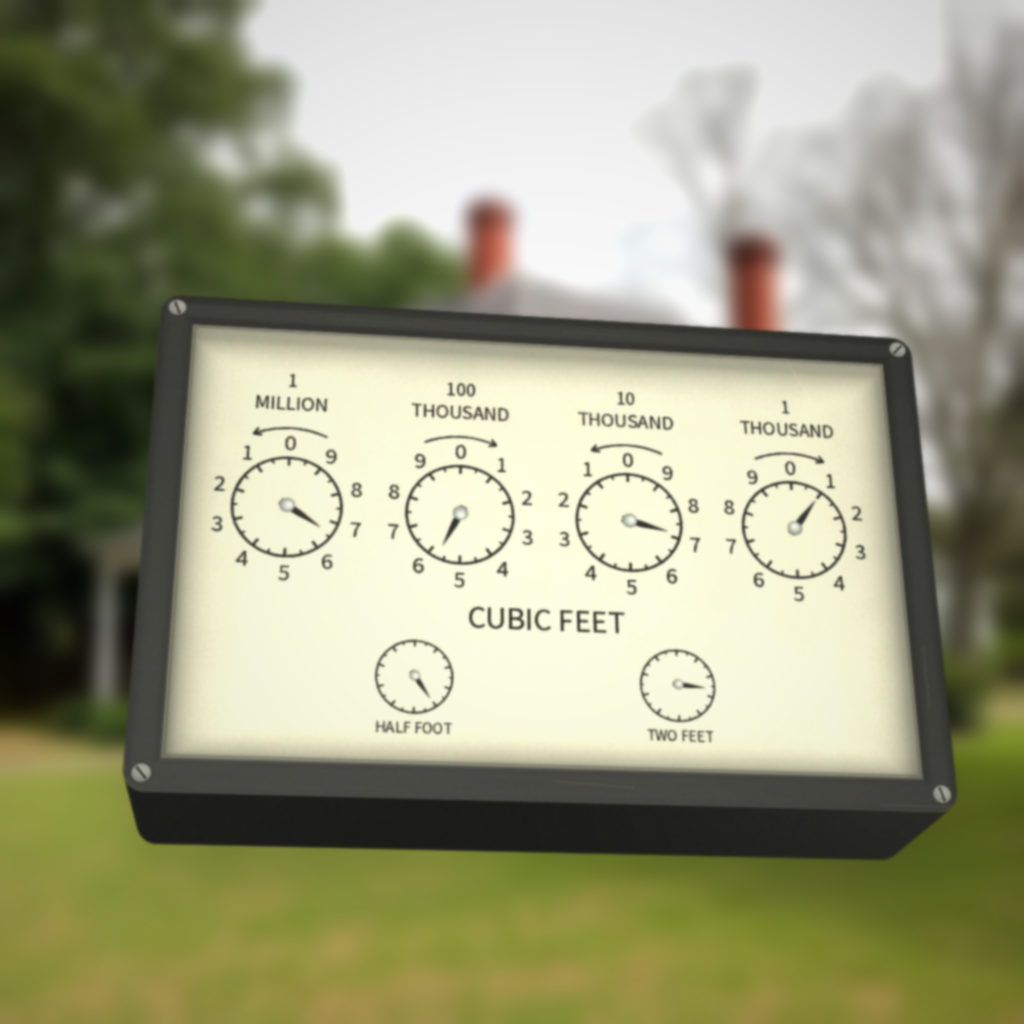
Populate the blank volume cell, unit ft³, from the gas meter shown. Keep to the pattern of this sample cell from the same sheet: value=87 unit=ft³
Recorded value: value=657100 unit=ft³
